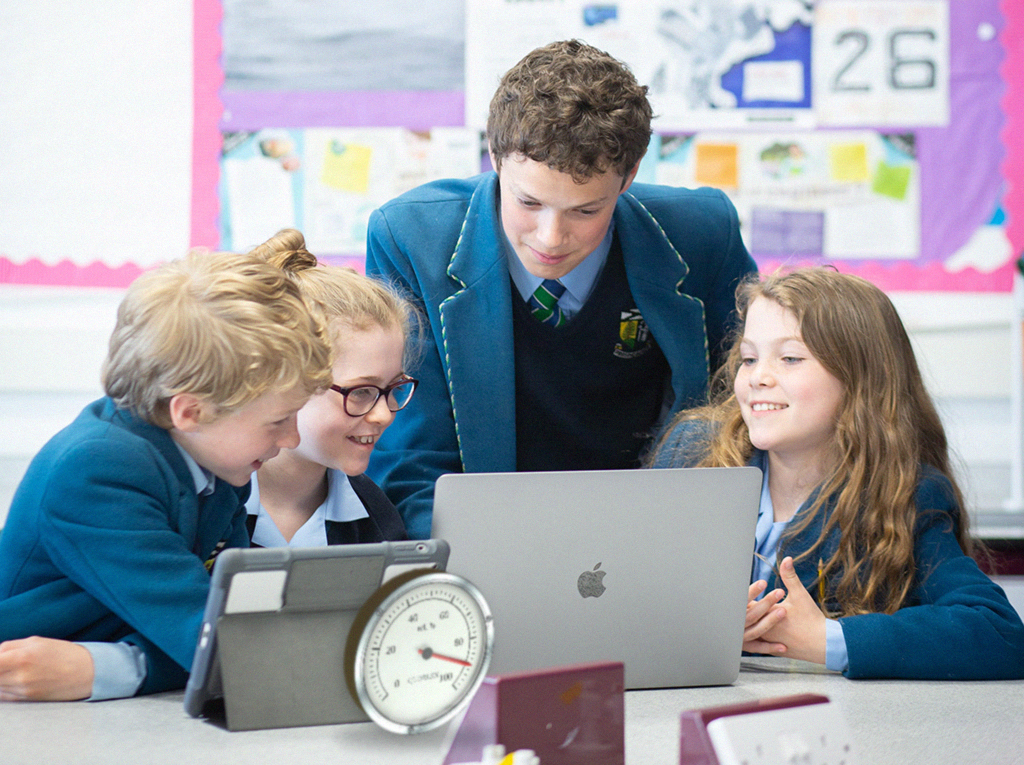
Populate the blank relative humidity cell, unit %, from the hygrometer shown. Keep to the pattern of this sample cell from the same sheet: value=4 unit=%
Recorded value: value=90 unit=%
